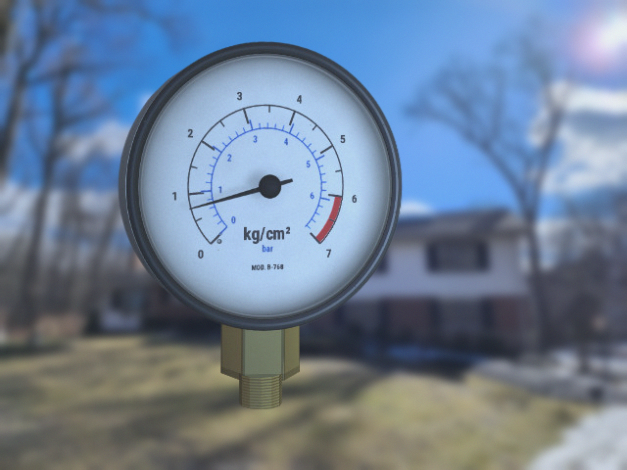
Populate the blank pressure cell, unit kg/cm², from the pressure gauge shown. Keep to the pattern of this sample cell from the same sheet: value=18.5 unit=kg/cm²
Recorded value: value=0.75 unit=kg/cm²
